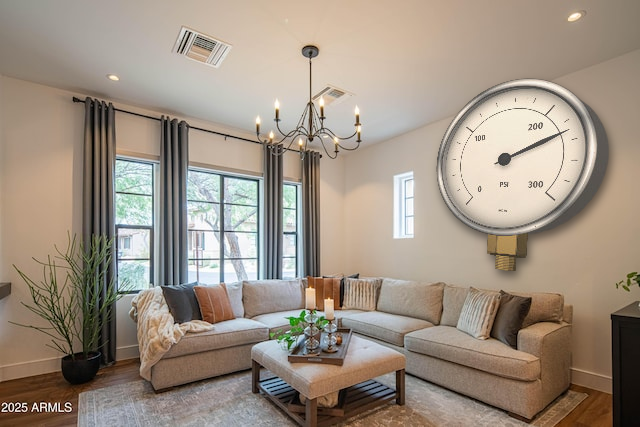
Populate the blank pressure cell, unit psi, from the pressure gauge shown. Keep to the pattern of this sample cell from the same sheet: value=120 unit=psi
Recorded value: value=230 unit=psi
